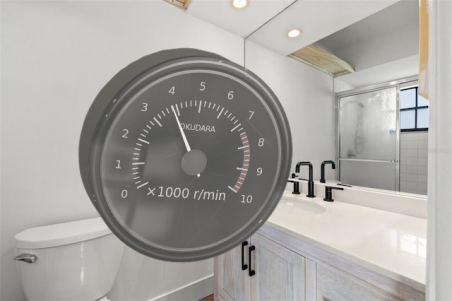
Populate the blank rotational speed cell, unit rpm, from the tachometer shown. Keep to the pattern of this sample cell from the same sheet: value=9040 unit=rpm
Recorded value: value=3800 unit=rpm
